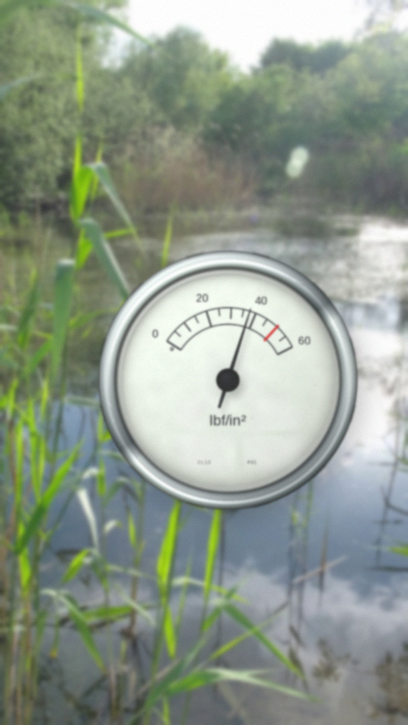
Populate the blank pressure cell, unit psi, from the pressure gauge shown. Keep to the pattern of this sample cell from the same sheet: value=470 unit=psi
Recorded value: value=37.5 unit=psi
